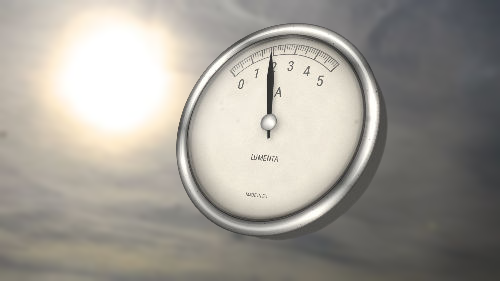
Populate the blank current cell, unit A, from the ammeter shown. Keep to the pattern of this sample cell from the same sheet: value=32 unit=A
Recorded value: value=2 unit=A
